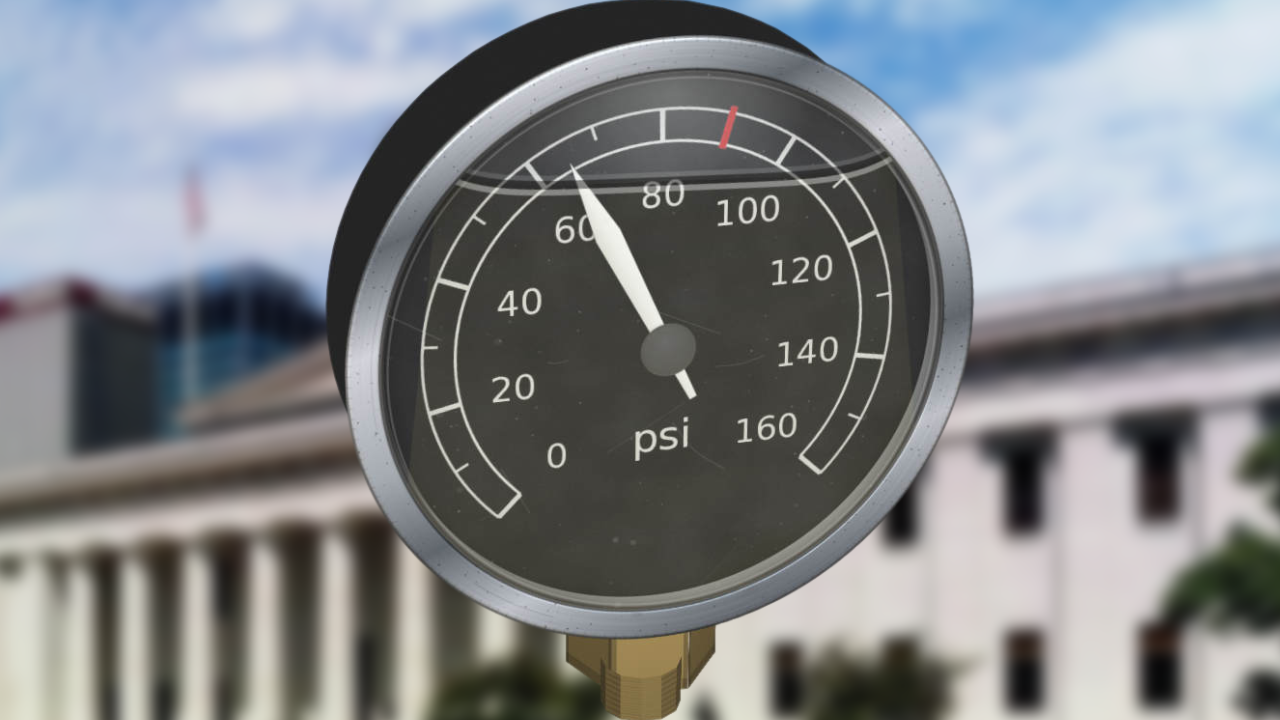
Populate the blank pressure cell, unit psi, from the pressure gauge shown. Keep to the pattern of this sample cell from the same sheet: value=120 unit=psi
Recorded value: value=65 unit=psi
